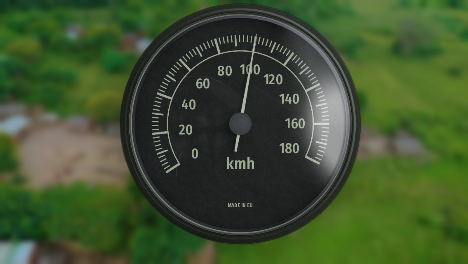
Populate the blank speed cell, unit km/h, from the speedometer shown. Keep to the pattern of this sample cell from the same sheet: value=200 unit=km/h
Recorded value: value=100 unit=km/h
